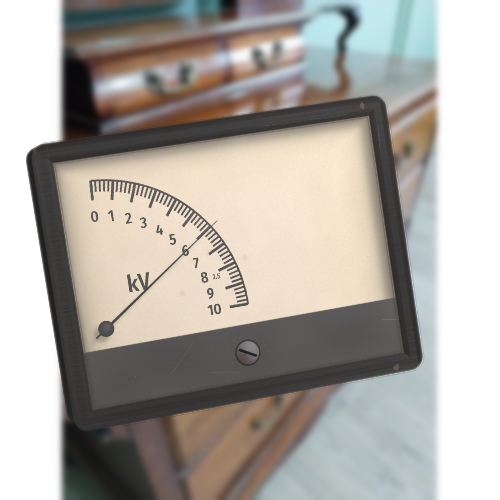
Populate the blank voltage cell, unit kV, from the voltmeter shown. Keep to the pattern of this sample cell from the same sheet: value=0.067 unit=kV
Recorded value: value=6 unit=kV
